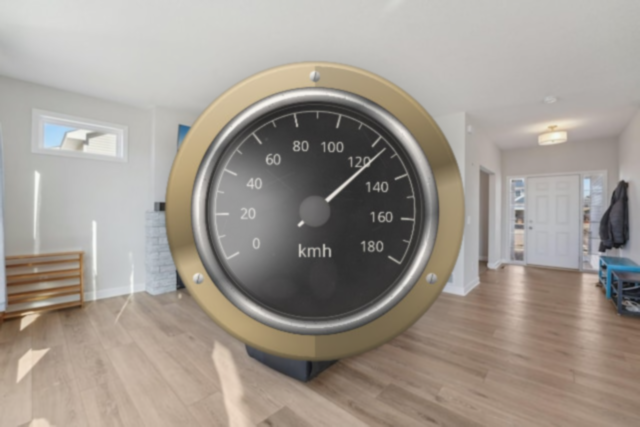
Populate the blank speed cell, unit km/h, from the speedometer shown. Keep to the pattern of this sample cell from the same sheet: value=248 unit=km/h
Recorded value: value=125 unit=km/h
